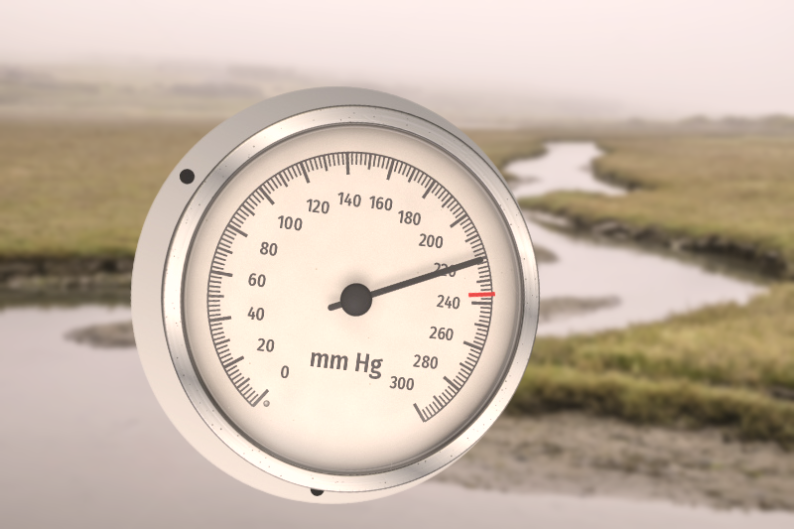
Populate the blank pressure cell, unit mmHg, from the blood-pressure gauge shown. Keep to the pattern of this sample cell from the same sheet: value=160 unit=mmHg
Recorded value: value=220 unit=mmHg
